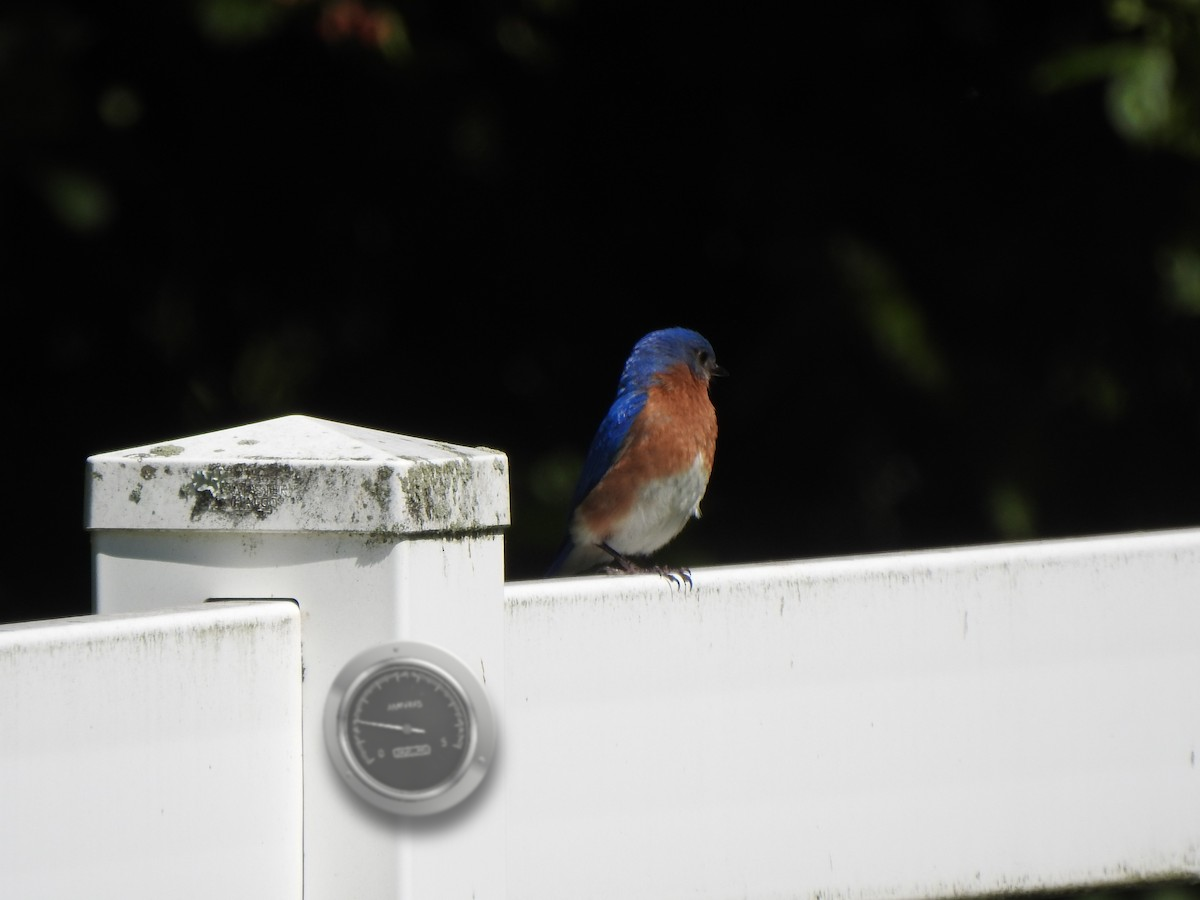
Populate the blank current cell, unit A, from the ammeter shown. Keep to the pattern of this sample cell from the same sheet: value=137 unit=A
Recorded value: value=1 unit=A
